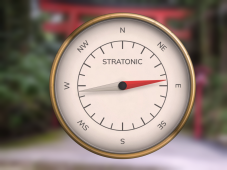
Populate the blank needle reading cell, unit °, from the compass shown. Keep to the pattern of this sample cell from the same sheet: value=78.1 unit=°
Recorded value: value=82.5 unit=°
